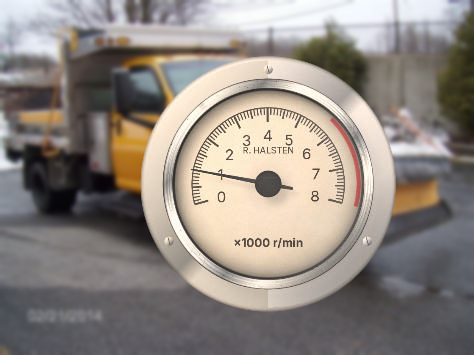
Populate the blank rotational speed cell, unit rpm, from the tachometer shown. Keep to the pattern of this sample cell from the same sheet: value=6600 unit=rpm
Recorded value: value=1000 unit=rpm
